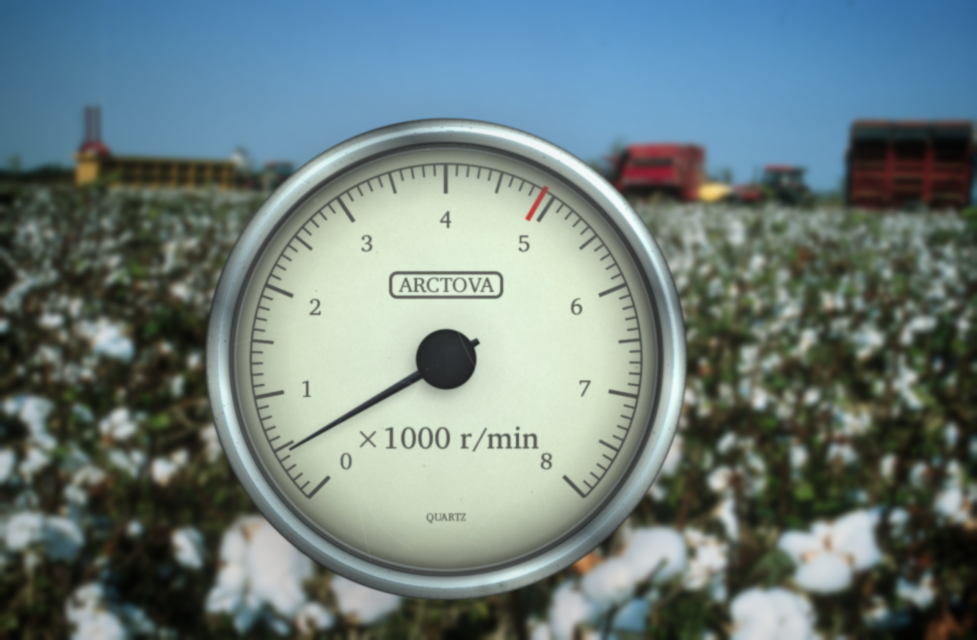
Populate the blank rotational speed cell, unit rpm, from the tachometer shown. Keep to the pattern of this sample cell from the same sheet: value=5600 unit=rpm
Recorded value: value=450 unit=rpm
